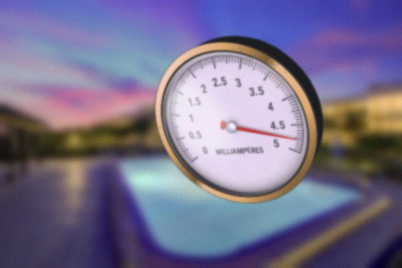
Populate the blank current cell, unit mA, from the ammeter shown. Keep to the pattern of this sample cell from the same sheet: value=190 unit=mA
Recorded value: value=4.75 unit=mA
